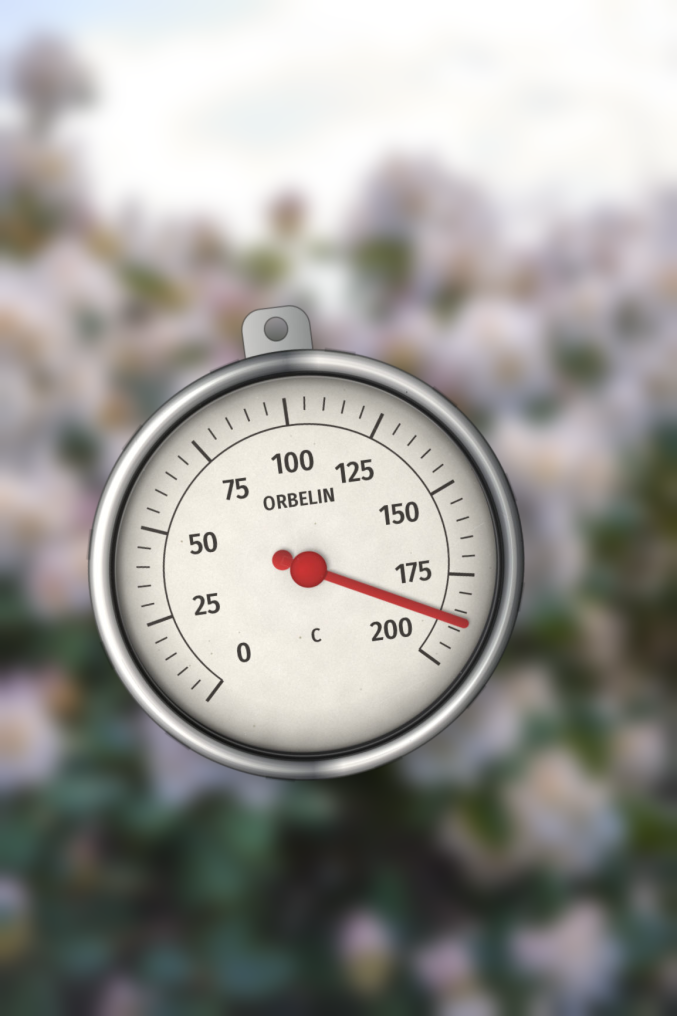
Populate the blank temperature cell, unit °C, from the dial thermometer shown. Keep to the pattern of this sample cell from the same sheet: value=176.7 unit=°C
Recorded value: value=187.5 unit=°C
